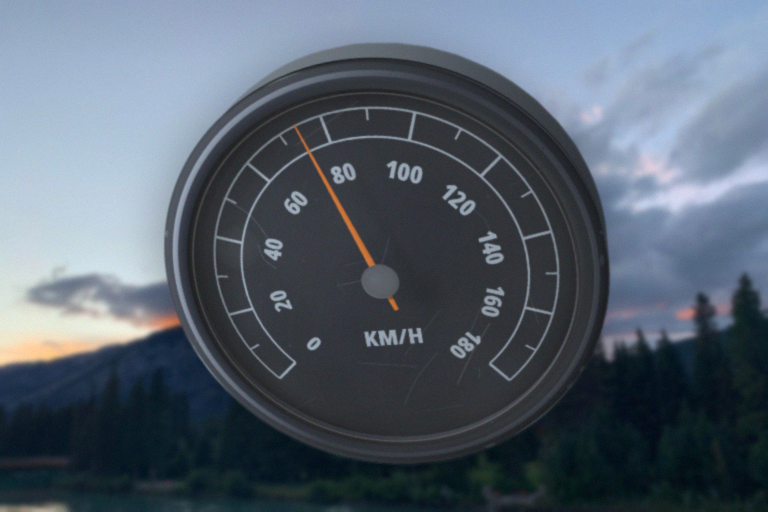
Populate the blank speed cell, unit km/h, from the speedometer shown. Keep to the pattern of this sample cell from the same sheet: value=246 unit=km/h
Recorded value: value=75 unit=km/h
